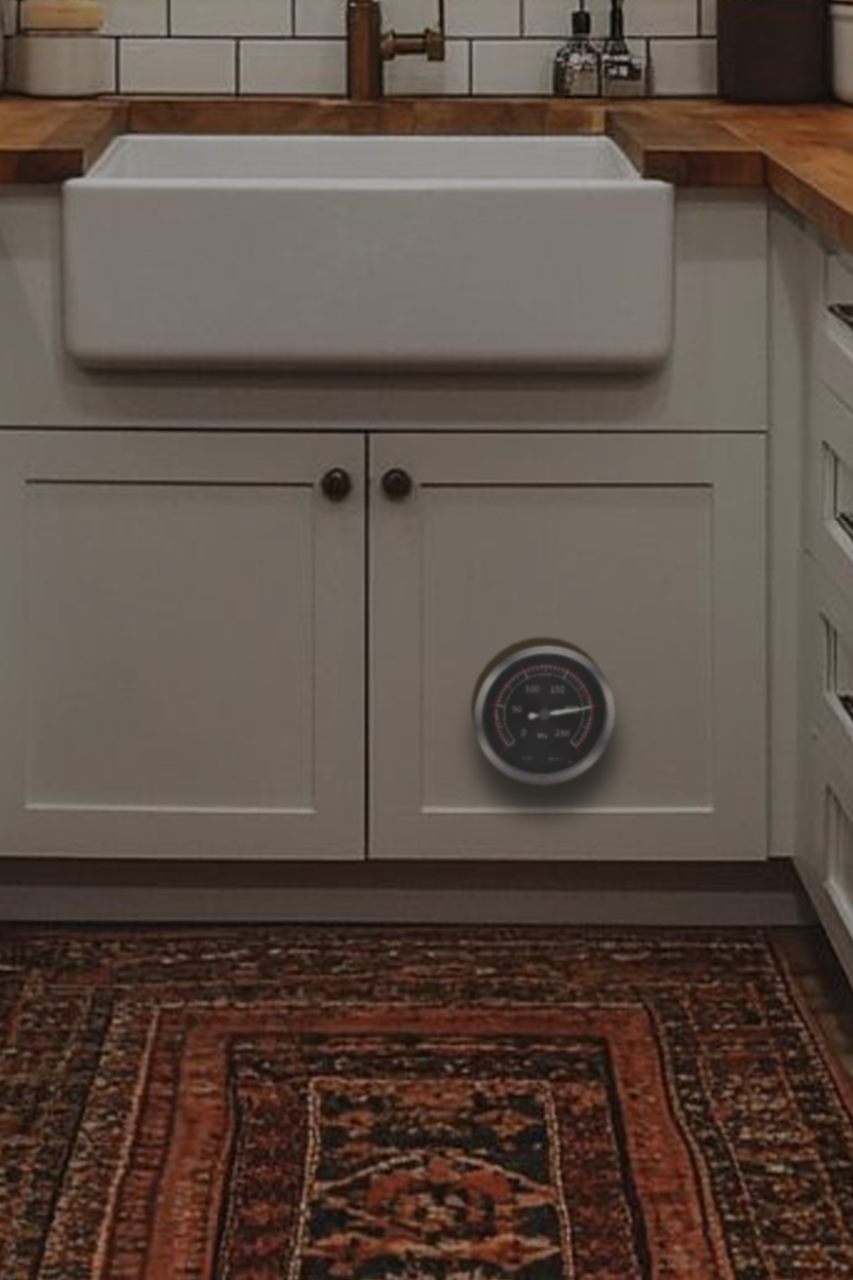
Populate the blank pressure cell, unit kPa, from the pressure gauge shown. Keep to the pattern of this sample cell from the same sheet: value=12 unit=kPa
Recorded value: value=200 unit=kPa
